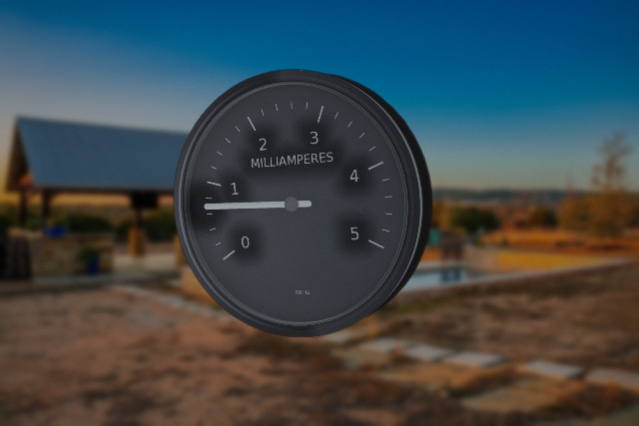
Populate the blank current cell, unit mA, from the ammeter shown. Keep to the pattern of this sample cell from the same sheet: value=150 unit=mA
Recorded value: value=0.7 unit=mA
